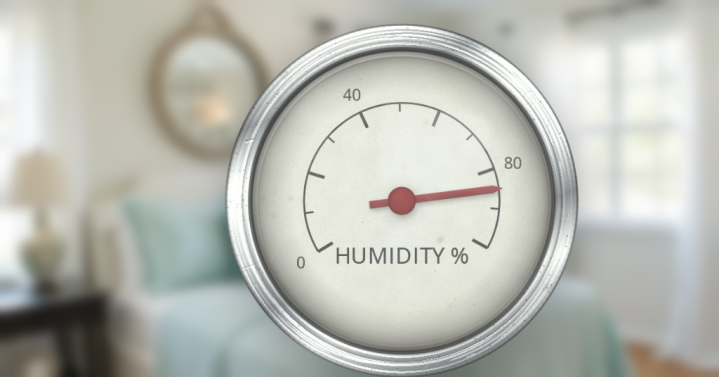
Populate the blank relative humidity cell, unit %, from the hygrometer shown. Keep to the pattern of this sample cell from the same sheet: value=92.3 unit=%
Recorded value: value=85 unit=%
